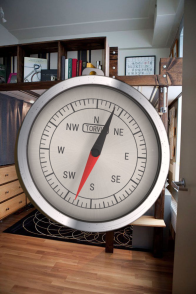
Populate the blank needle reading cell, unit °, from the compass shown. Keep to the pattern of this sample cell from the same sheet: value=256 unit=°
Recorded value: value=200 unit=°
